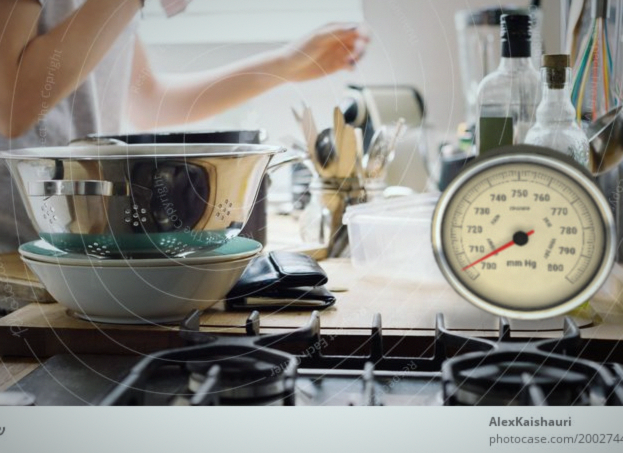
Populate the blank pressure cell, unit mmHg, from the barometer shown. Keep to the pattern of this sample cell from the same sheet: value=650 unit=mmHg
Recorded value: value=705 unit=mmHg
